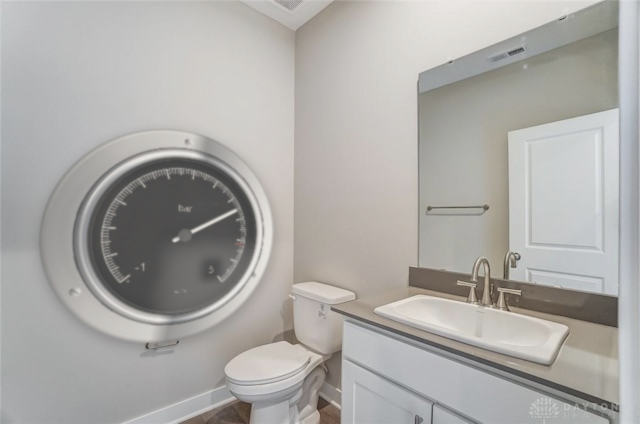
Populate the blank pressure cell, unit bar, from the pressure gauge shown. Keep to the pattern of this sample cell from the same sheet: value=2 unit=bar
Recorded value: value=3.25 unit=bar
